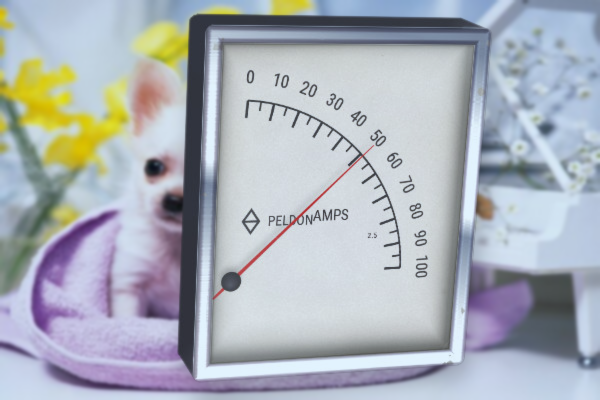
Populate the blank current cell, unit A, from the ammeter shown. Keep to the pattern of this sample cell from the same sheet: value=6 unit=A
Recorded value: value=50 unit=A
